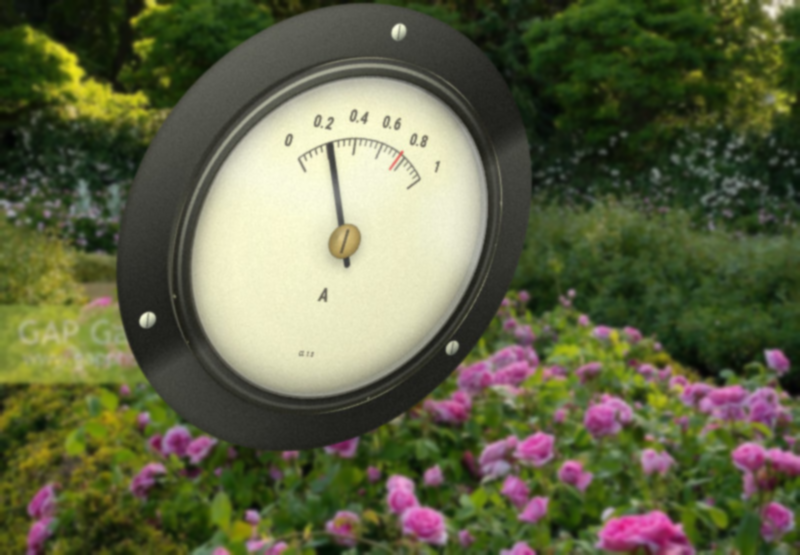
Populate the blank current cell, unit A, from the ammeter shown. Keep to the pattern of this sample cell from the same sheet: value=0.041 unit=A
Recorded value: value=0.2 unit=A
